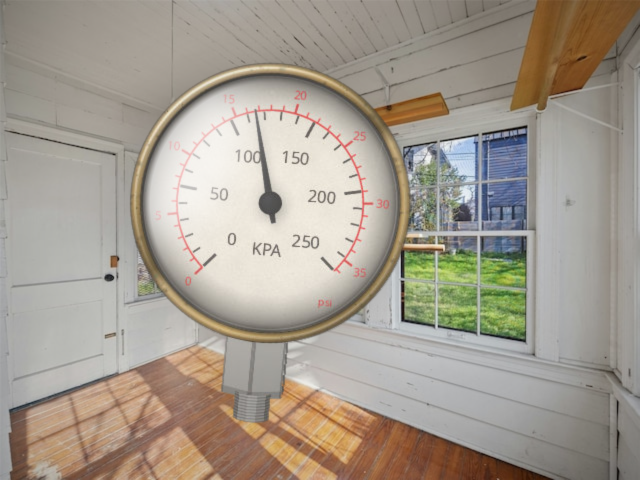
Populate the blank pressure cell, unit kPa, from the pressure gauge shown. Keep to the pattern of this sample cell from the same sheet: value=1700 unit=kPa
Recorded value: value=115 unit=kPa
